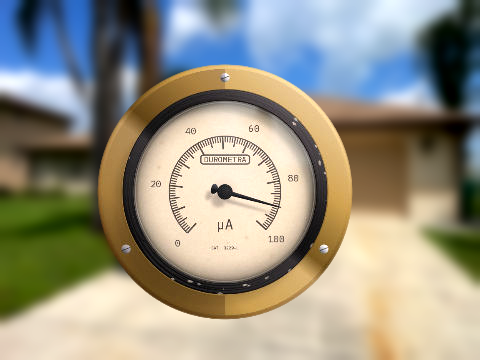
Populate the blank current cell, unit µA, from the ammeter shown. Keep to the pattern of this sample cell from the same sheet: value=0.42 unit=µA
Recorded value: value=90 unit=µA
